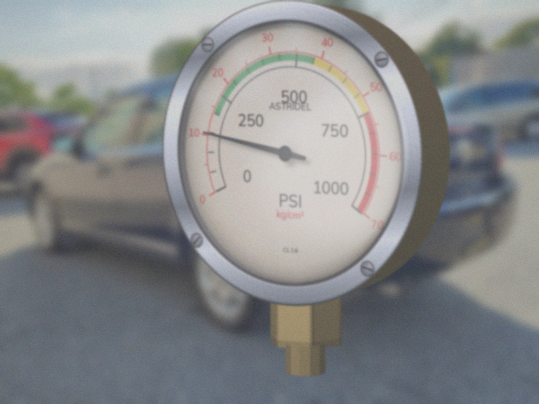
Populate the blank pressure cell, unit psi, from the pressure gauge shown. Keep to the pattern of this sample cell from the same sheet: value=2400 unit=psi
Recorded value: value=150 unit=psi
